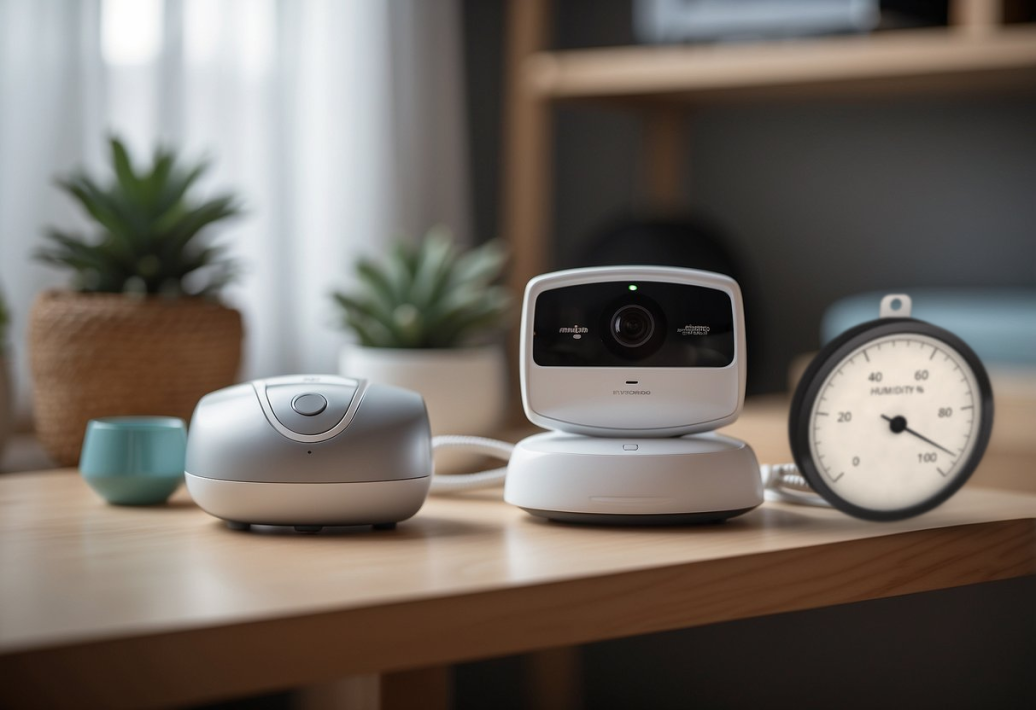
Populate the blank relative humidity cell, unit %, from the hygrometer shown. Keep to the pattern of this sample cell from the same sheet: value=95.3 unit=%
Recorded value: value=94 unit=%
